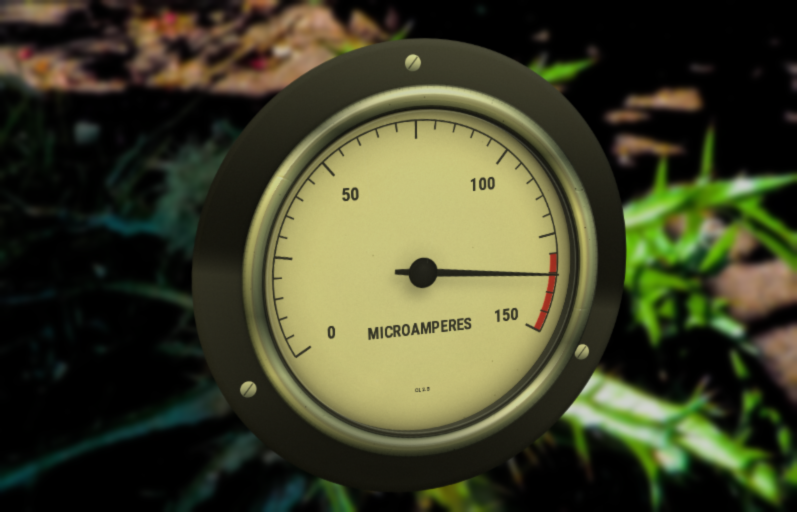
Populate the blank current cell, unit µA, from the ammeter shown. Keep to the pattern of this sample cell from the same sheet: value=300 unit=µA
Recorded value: value=135 unit=µA
